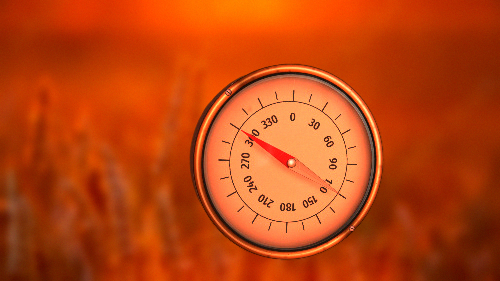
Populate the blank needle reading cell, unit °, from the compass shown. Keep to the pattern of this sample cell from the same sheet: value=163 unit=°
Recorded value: value=300 unit=°
